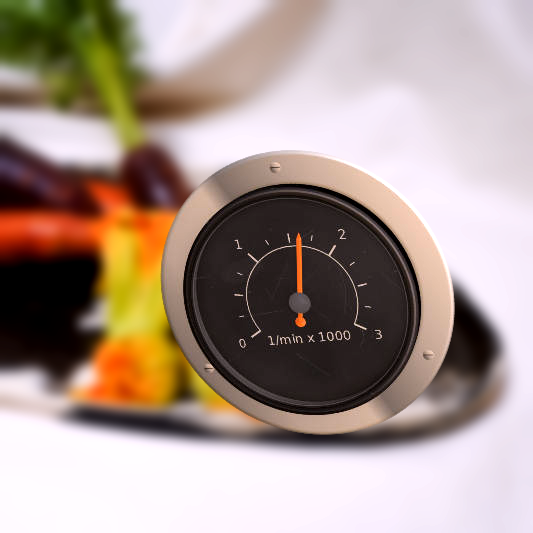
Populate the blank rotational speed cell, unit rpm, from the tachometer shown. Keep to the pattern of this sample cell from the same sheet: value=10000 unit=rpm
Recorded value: value=1625 unit=rpm
